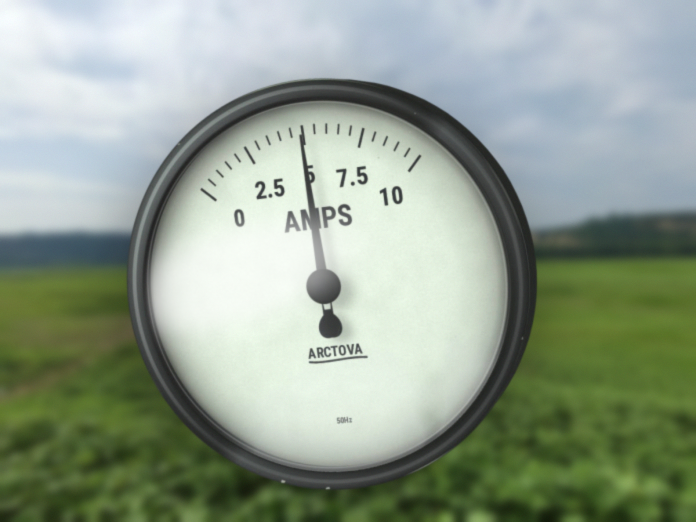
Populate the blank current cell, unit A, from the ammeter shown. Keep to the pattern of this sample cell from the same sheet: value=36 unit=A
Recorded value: value=5 unit=A
